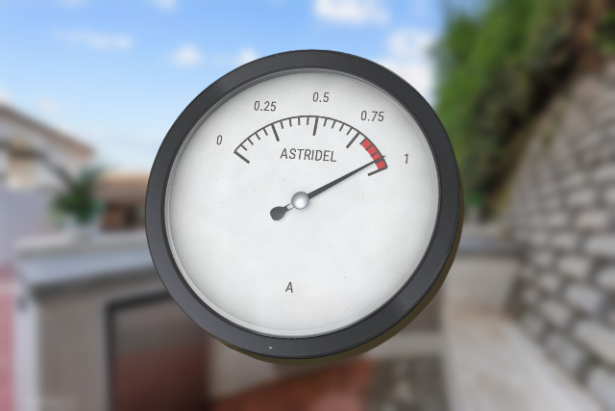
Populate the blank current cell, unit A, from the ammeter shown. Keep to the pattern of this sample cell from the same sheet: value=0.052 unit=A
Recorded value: value=0.95 unit=A
